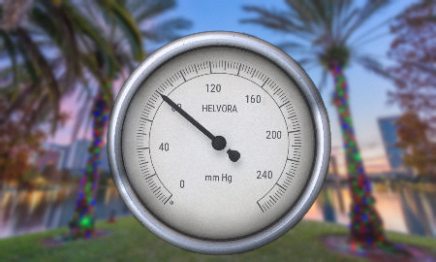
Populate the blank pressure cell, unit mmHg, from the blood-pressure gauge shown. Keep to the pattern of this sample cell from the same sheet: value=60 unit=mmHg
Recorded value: value=80 unit=mmHg
